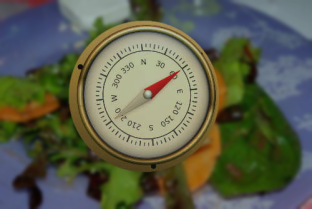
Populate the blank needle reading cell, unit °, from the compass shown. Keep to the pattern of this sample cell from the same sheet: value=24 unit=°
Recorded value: value=60 unit=°
